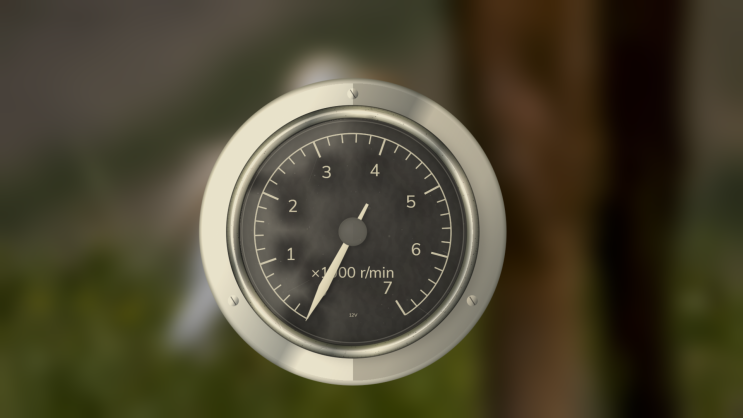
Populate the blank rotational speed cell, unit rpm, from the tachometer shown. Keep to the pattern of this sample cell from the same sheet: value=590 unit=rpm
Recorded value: value=0 unit=rpm
